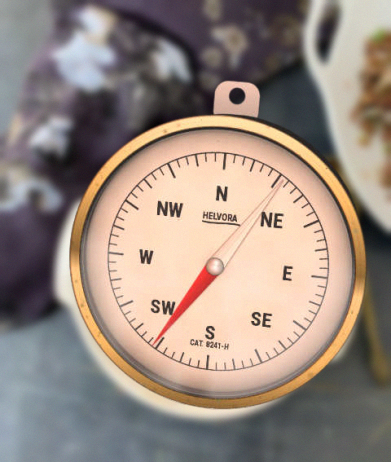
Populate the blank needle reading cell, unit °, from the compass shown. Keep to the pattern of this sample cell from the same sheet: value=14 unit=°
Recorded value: value=212.5 unit=°
